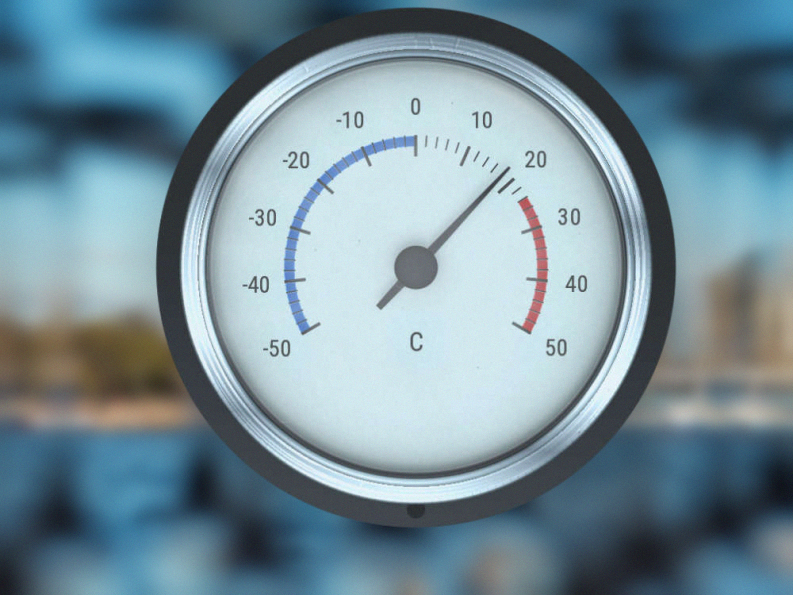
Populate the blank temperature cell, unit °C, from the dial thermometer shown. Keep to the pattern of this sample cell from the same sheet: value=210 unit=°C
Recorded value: value=18 unit=°C
